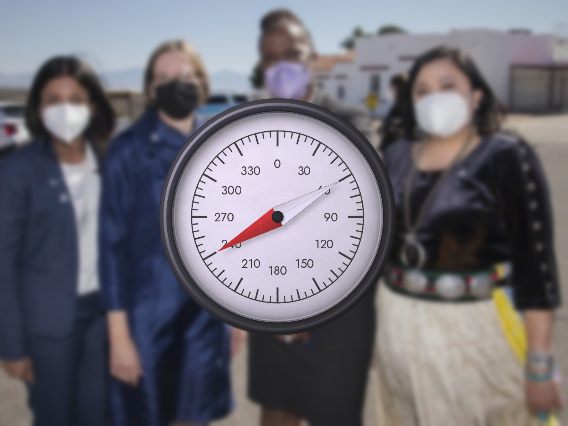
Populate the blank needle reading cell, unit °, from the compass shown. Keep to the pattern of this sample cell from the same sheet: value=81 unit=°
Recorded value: value=240 unit=°
